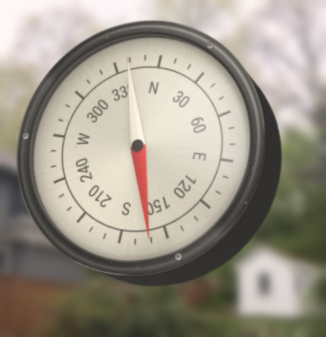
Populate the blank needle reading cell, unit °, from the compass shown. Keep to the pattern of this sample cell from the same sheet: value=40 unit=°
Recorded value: value=160 unit=°
